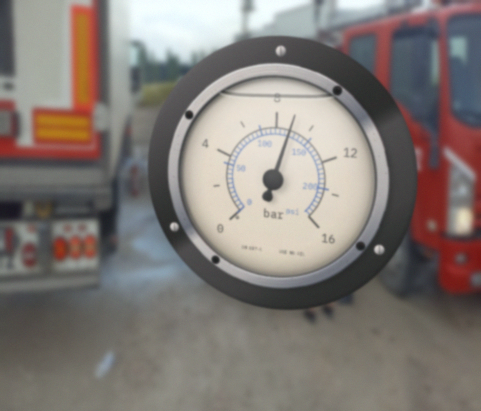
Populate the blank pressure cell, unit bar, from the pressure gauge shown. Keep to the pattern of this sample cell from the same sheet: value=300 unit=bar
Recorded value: value=9 unit=bar
